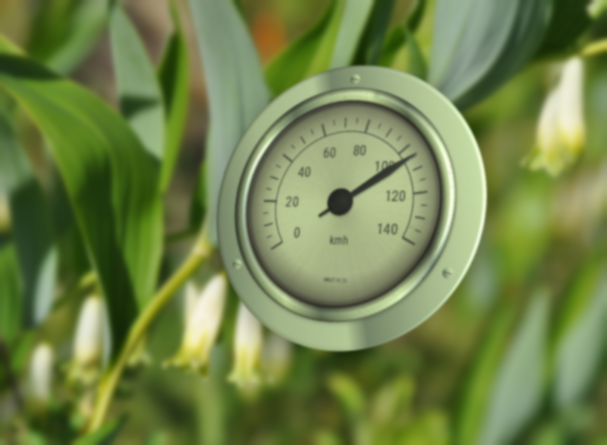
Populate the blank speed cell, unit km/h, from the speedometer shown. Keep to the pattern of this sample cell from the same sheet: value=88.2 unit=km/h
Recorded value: value=105 unit=km/h
